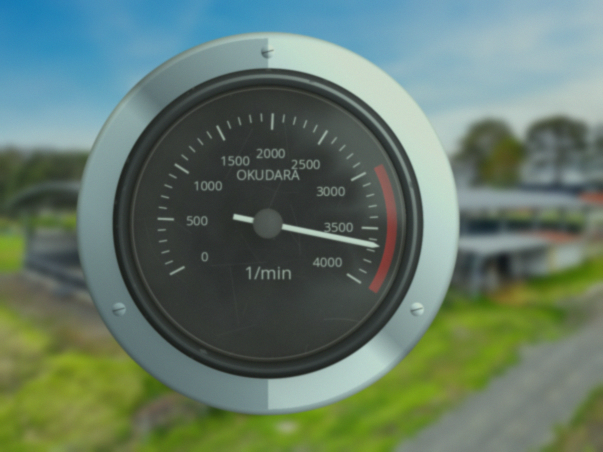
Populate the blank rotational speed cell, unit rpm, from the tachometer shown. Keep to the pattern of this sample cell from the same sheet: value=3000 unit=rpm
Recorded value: value=3650 unit=rpm
